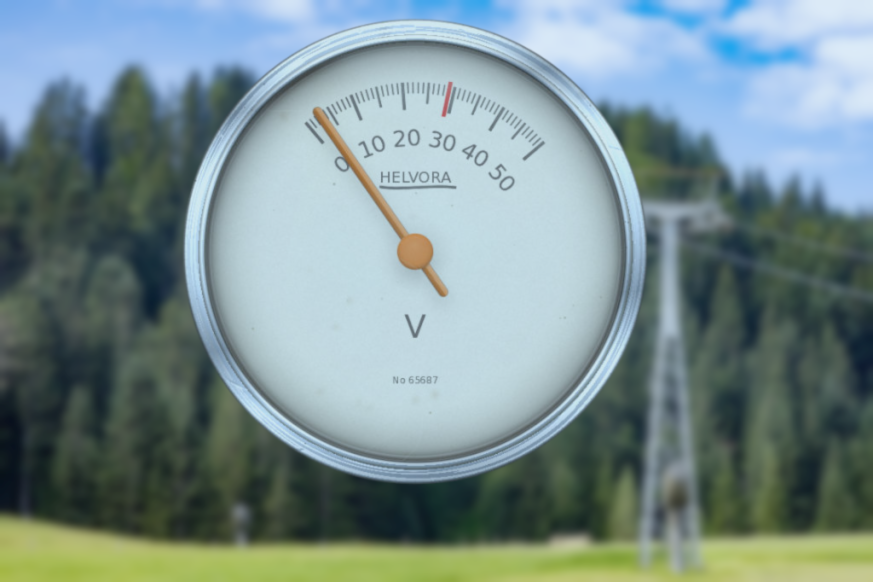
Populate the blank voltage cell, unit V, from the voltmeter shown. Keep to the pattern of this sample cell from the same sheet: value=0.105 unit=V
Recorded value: value=3 unit=V
